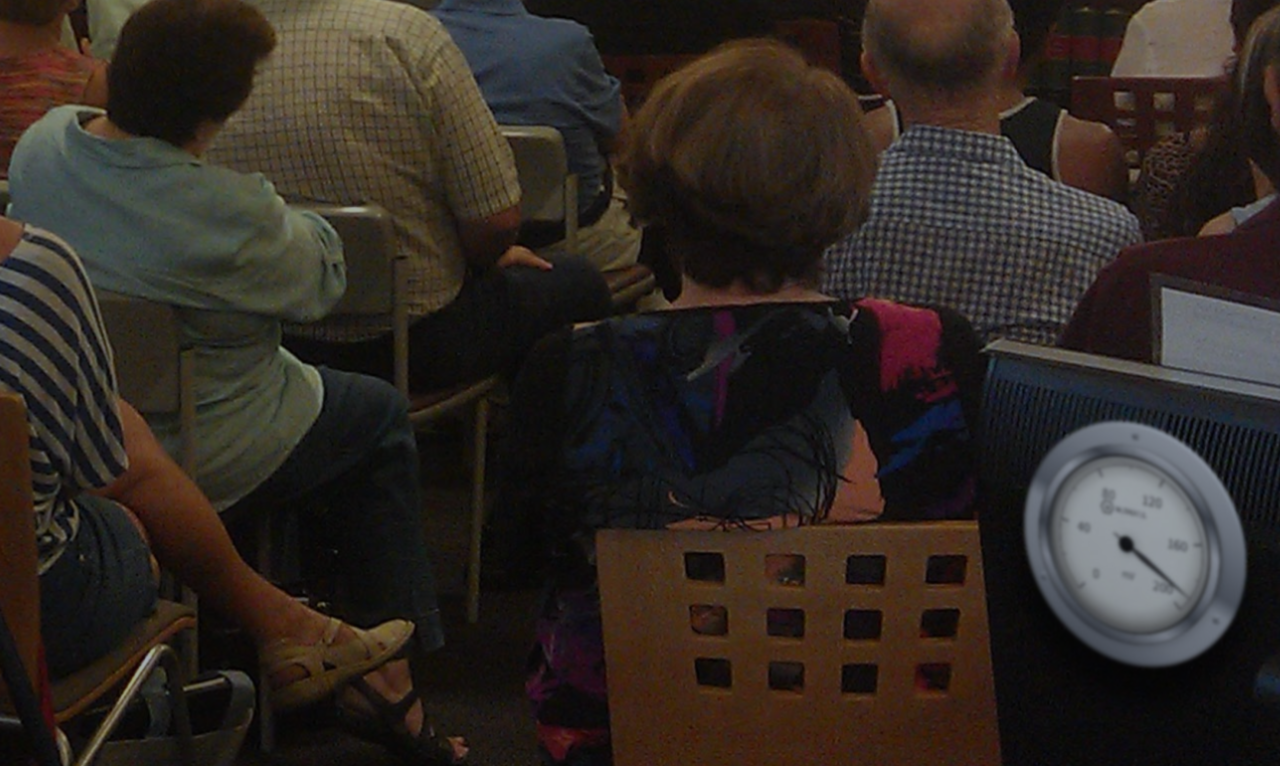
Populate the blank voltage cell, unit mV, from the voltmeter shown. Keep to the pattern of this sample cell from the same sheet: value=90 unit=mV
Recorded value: value=190 unit=mV
